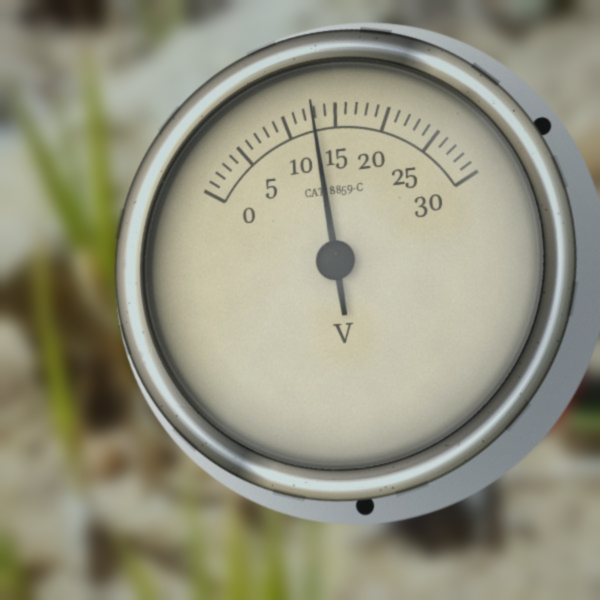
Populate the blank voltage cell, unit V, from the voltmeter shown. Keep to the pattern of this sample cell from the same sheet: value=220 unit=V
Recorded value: value=13 unit=V
